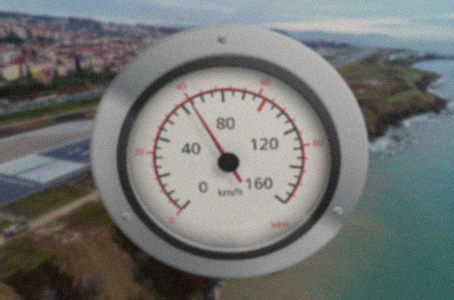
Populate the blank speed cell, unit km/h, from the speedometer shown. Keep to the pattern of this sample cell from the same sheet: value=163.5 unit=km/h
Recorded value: value=65 unit=km/h
